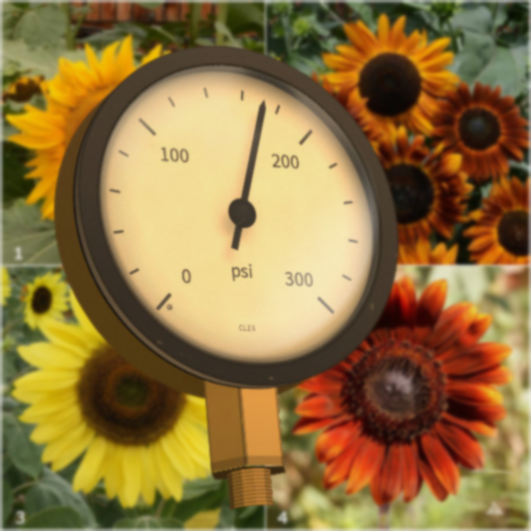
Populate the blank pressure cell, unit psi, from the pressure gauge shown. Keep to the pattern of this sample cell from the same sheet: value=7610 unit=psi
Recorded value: value=170 unit=psi
